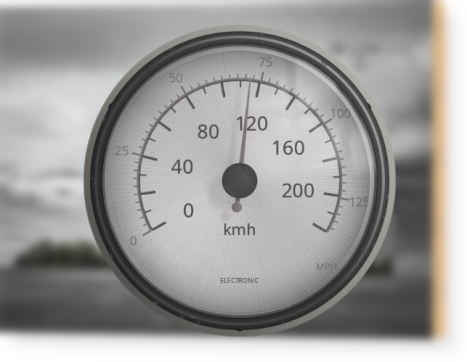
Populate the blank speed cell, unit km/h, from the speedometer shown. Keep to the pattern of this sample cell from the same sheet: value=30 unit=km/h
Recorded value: value=115 unit=km/h
